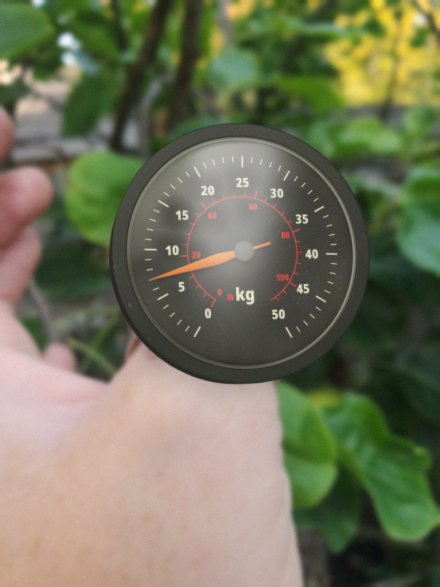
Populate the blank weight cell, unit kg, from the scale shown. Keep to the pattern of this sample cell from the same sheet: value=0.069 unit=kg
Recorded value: value=7 unit=kg
